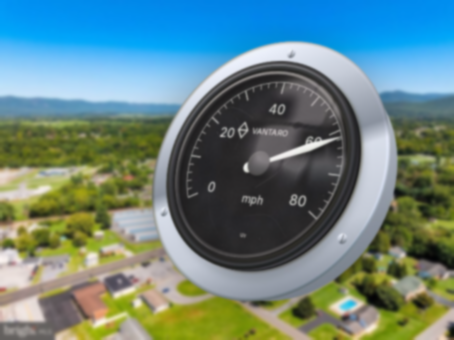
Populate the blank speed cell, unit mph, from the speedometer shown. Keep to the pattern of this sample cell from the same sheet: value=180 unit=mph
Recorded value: value=62 unit=mph
